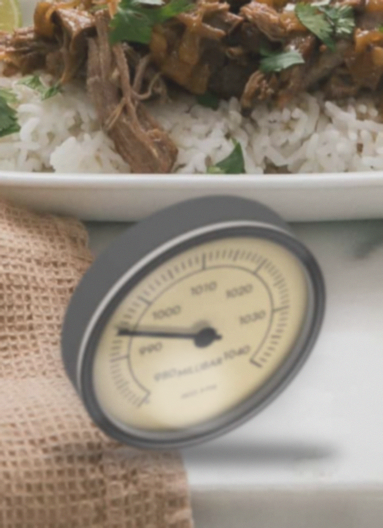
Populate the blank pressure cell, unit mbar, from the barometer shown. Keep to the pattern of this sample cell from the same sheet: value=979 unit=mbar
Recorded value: value=995 unit=mbar
